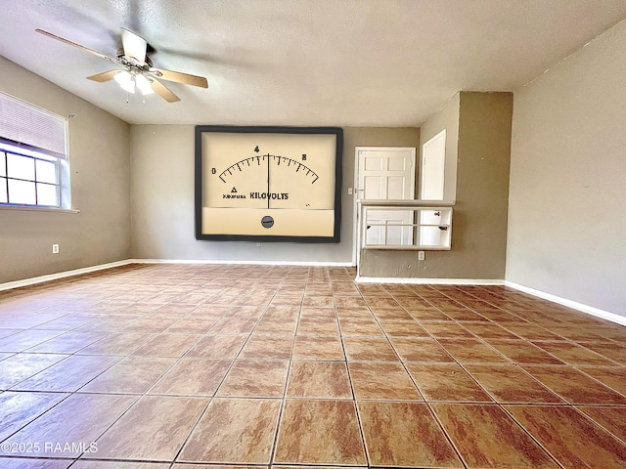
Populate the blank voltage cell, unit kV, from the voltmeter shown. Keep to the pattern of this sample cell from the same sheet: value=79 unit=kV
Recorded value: value=5 unit=kV
